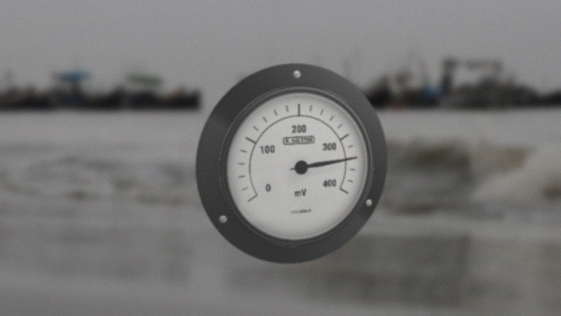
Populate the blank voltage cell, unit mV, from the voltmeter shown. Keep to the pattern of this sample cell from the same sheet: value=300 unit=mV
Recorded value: value=340 unit=mV
